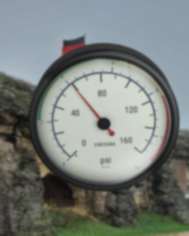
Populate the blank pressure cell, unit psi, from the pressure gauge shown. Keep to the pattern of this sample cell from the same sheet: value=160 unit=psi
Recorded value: value=60 unit=psi
